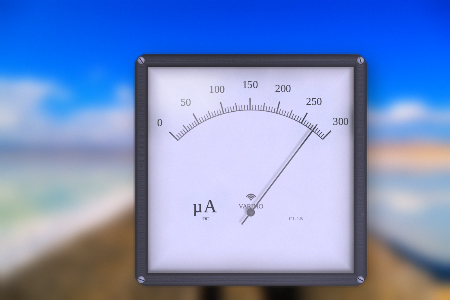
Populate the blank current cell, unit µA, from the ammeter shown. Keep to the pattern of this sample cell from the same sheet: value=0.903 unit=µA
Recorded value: value=275 unit=µA
